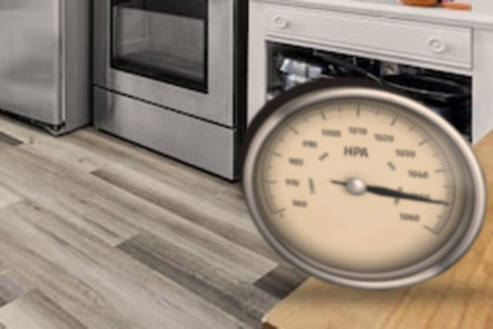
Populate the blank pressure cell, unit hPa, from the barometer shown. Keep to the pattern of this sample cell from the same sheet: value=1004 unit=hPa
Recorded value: value=1050 unit=hPa
